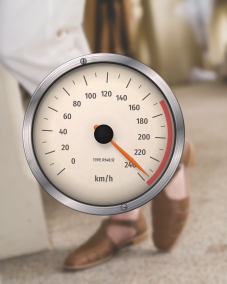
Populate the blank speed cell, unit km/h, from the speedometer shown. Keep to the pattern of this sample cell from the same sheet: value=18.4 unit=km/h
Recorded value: value=235 unit=km/h
